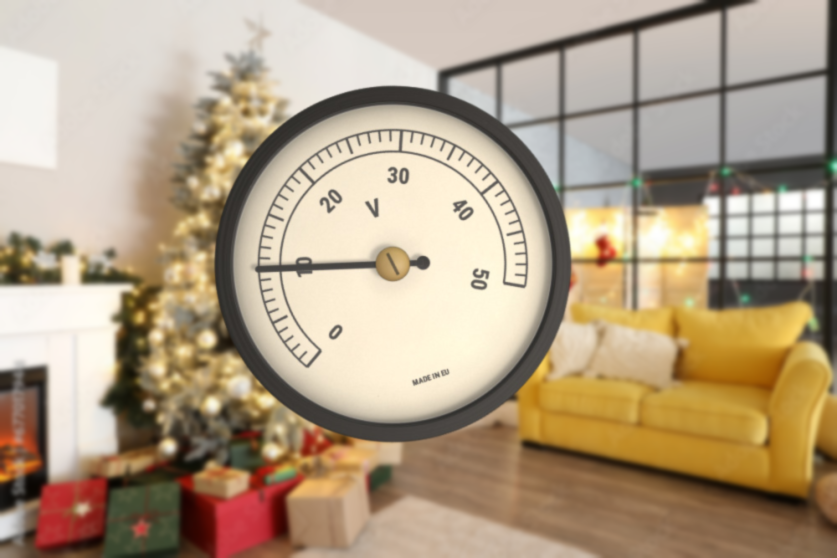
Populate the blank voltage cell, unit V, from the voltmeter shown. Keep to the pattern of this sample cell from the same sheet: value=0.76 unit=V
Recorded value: value=10 unit=V
